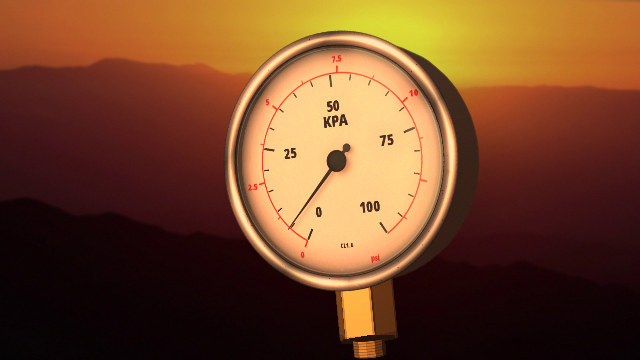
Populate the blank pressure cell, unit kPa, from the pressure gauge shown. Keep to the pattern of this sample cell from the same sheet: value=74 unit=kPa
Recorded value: value=5 unit=kPa
